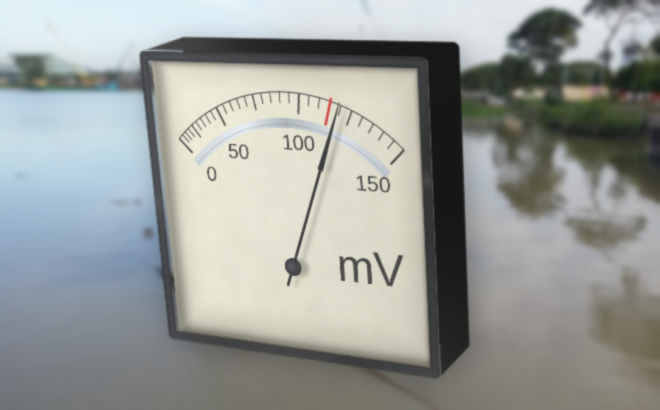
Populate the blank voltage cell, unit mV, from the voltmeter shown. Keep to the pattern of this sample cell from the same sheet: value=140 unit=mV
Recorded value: value=120 unit=mV
